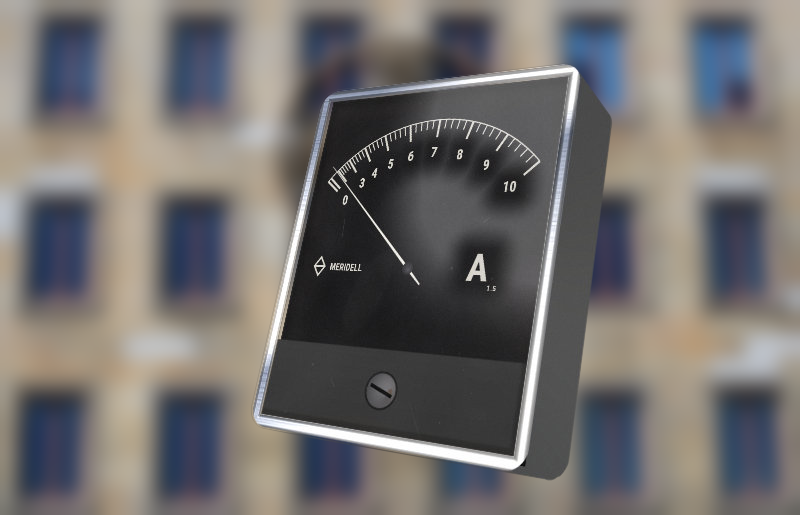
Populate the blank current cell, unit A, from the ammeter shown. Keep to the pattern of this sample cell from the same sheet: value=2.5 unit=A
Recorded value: value=2 unit=A
